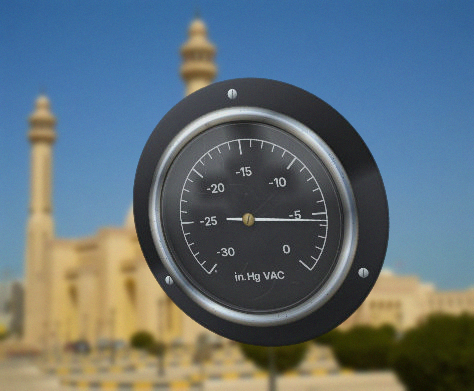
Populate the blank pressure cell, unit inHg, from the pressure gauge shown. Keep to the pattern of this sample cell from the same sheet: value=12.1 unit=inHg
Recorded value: value=-4.5 unit=inHg
